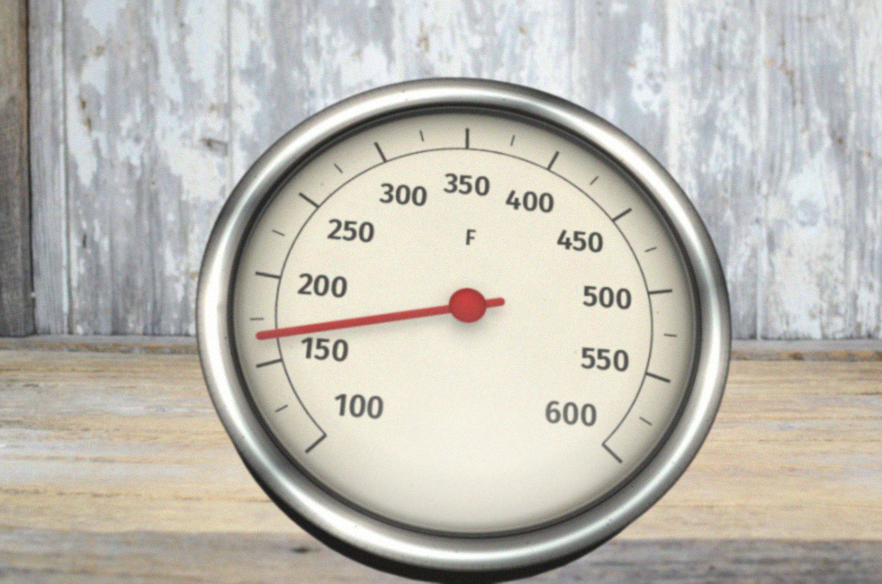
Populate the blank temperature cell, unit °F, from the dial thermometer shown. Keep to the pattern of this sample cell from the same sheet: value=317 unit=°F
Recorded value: value=162.5 unit=°F
